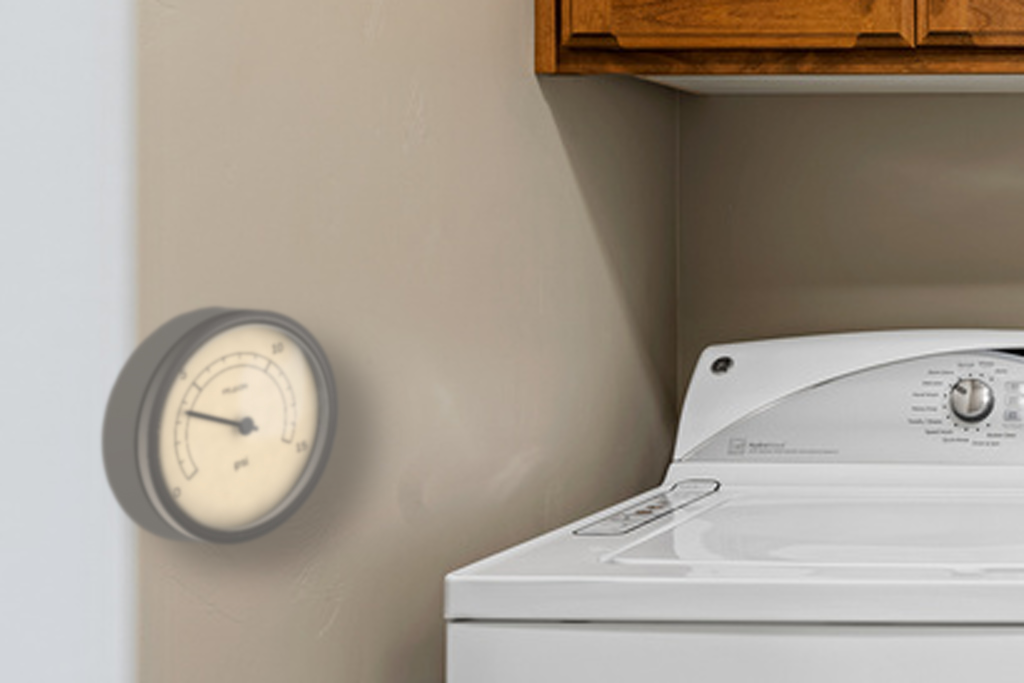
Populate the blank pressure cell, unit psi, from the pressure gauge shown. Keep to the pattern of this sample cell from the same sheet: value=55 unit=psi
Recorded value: value=3.5 unit=psi
